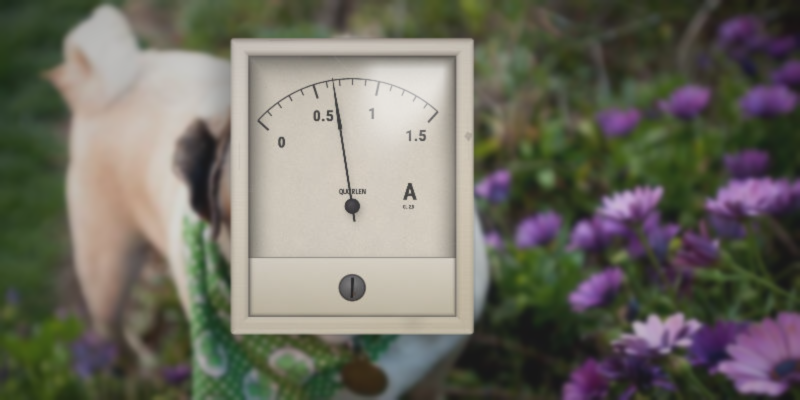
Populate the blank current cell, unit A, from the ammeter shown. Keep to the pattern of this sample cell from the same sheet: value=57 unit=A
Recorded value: value=0.65 unit=A
